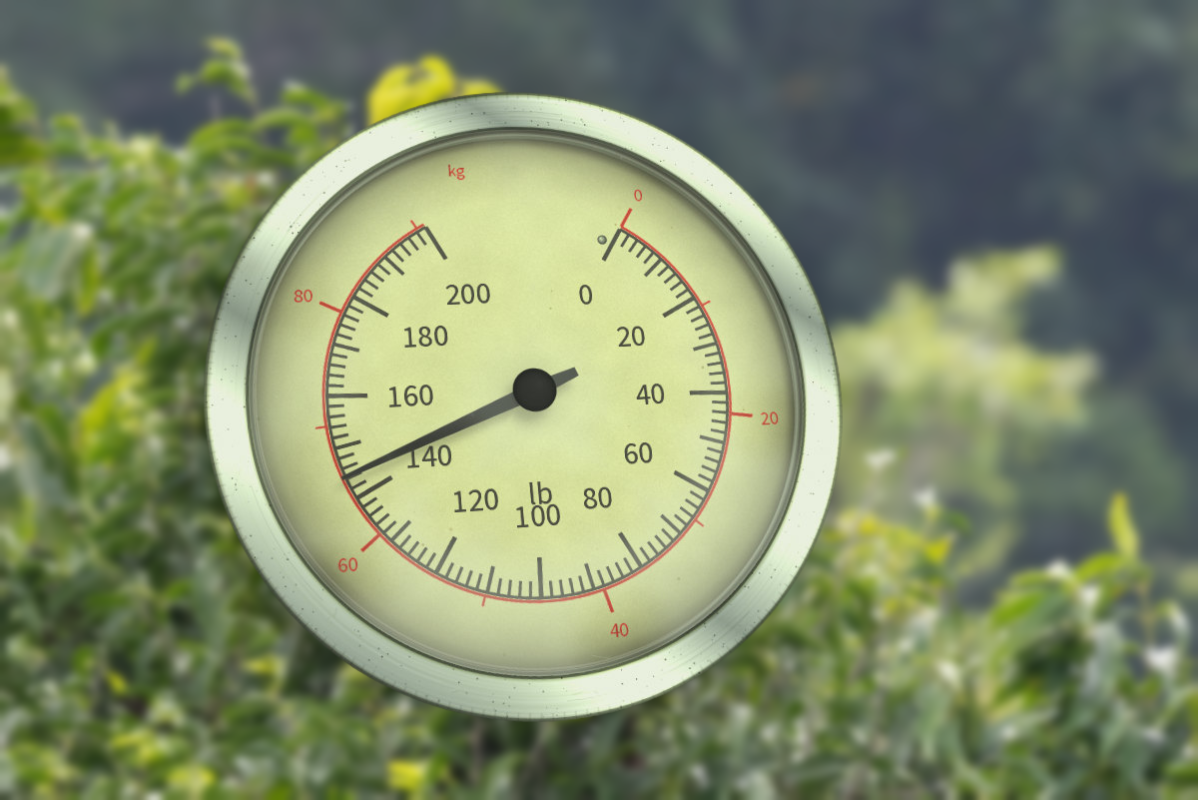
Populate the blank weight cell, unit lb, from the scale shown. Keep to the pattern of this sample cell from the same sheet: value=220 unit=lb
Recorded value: value=144 unit=lb
